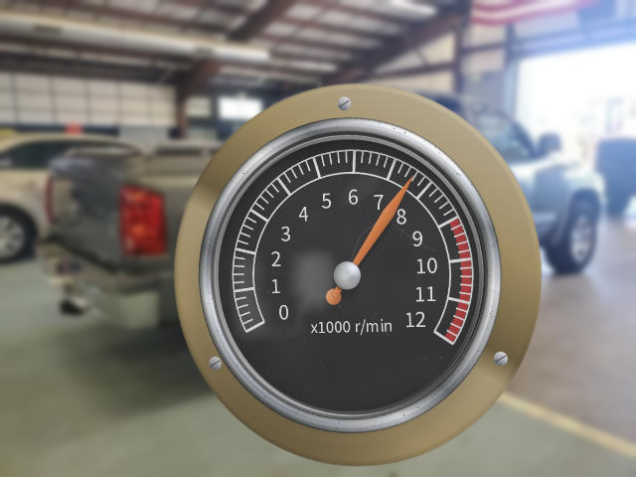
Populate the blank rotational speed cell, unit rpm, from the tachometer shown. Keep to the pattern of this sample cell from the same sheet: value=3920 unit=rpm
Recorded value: value=7600 unit=rpm
